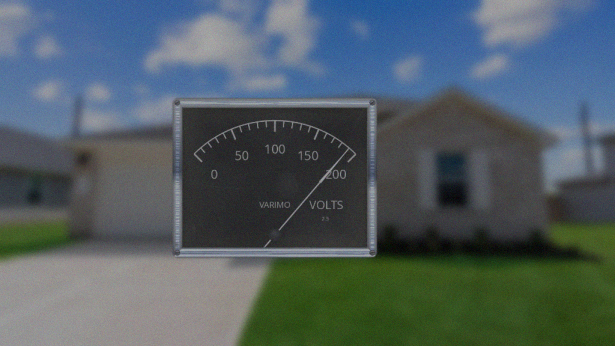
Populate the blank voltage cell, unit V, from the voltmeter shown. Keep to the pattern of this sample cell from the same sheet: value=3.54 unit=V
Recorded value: value=190 unit=V
